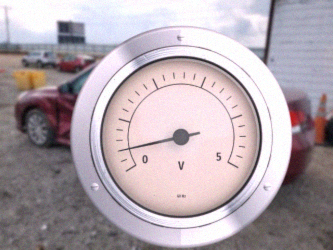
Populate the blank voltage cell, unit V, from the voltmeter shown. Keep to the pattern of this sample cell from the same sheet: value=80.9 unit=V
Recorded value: value=0.4 unit=V
